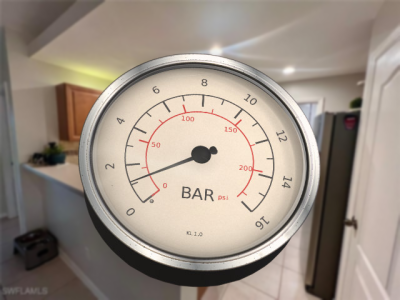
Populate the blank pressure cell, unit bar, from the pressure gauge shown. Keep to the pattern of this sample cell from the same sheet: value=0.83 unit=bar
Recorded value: value=1 unit=bar
